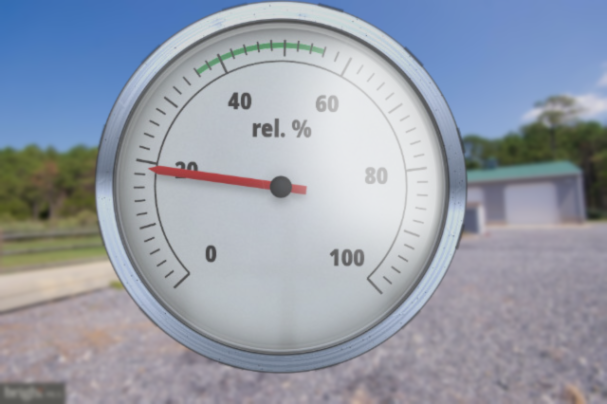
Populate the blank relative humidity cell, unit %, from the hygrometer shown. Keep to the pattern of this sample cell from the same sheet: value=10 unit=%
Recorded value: value=19 unit=%
